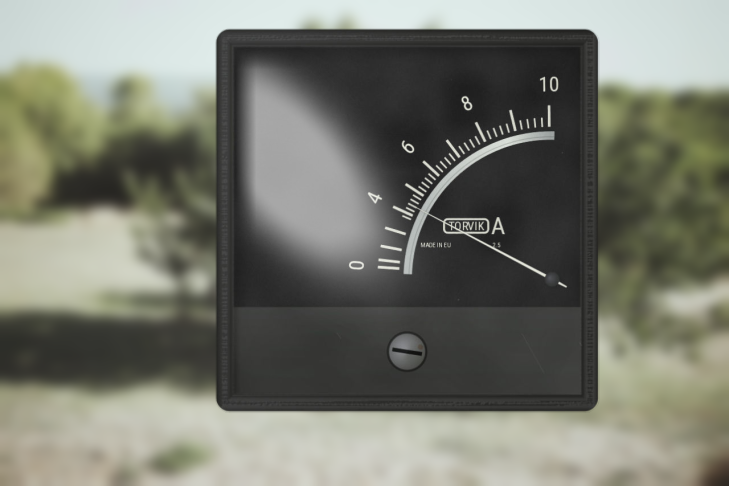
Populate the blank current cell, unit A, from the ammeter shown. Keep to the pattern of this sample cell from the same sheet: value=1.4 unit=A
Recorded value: value=4.4 unit=A
